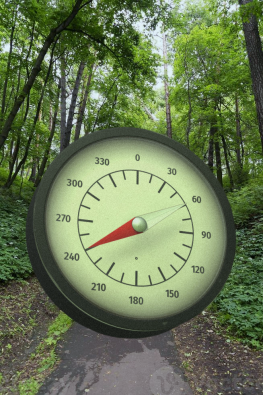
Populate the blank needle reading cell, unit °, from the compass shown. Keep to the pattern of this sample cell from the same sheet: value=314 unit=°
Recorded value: value=240 unit=°
